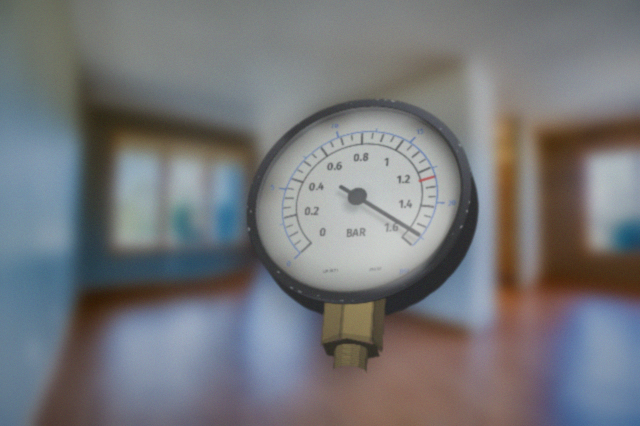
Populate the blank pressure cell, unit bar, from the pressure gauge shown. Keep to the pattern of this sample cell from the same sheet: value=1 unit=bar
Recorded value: value=1.55 unit=bar
